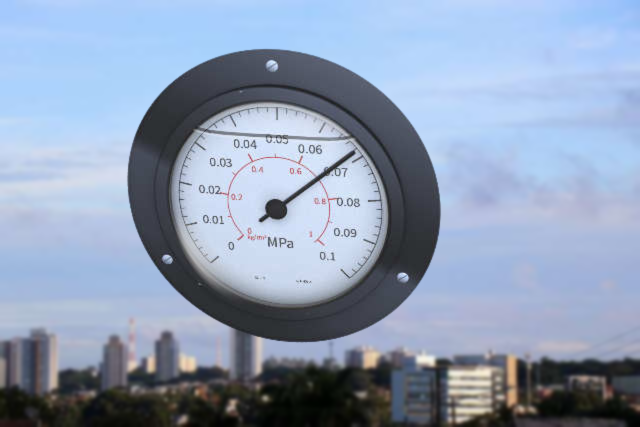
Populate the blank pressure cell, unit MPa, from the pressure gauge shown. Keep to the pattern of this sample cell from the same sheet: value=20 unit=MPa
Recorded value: value=0.068 unit=MPa
